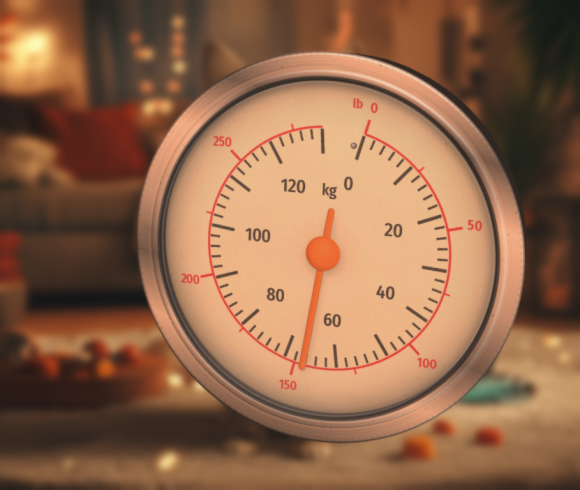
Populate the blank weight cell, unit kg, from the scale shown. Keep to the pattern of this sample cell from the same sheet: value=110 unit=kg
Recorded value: value=66 unit=kg
